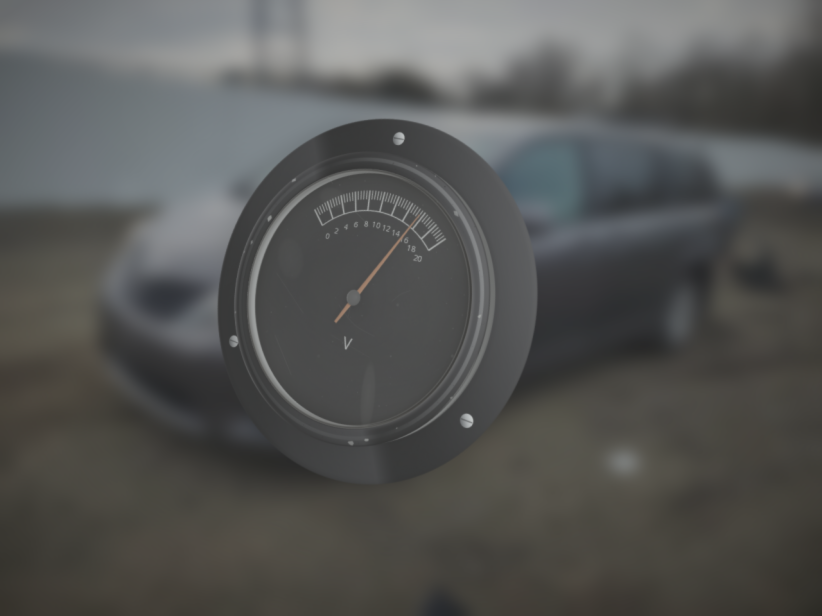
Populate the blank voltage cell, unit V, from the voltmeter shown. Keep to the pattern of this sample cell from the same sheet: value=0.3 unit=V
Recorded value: value=16 unit=V
